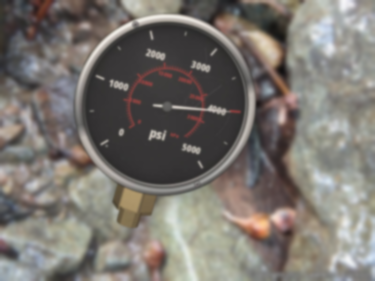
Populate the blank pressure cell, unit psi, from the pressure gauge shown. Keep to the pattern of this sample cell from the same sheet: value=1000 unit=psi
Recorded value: value=4000 unit=psi
